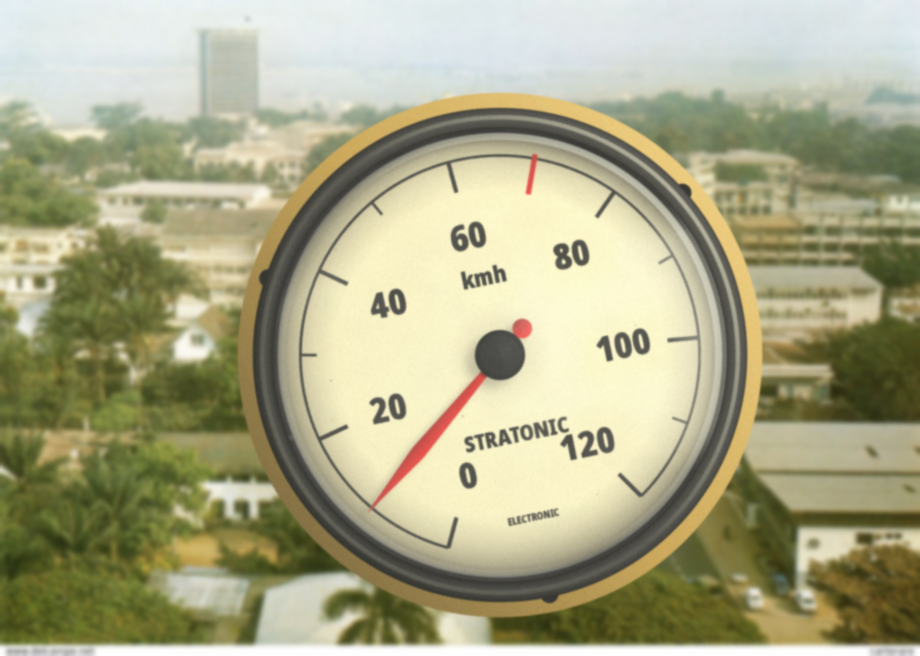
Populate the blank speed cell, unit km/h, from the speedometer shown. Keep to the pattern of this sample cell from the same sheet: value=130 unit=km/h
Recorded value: value=10 unit=km/h
